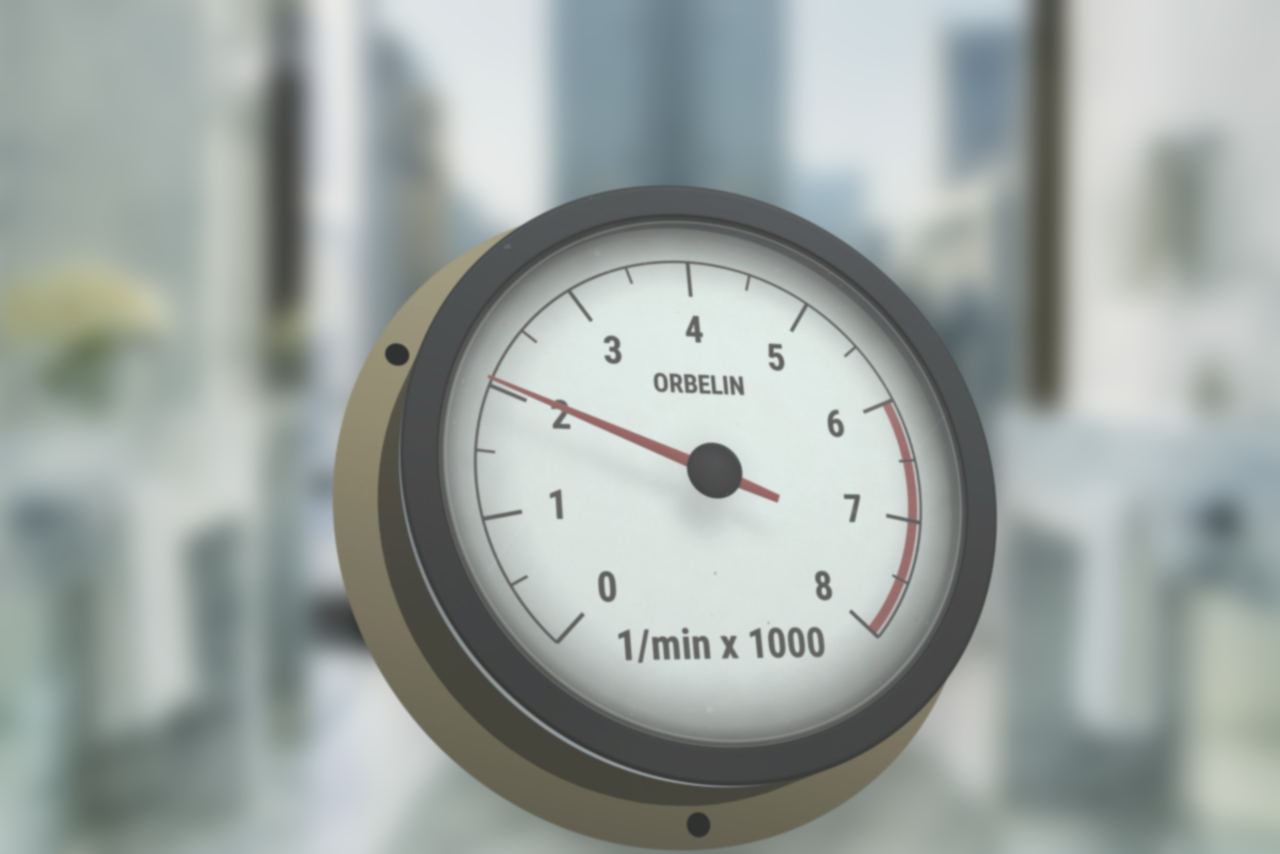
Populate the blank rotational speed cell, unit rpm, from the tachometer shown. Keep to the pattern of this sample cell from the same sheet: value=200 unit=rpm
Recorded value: value=2000 unit=rpm
